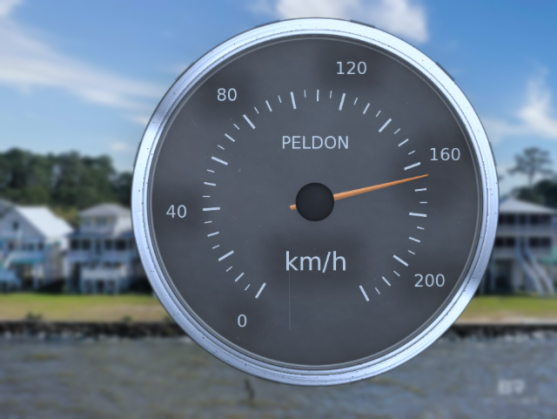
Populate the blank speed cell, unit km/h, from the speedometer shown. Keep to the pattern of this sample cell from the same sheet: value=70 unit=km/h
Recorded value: value=165 unit=km/h
